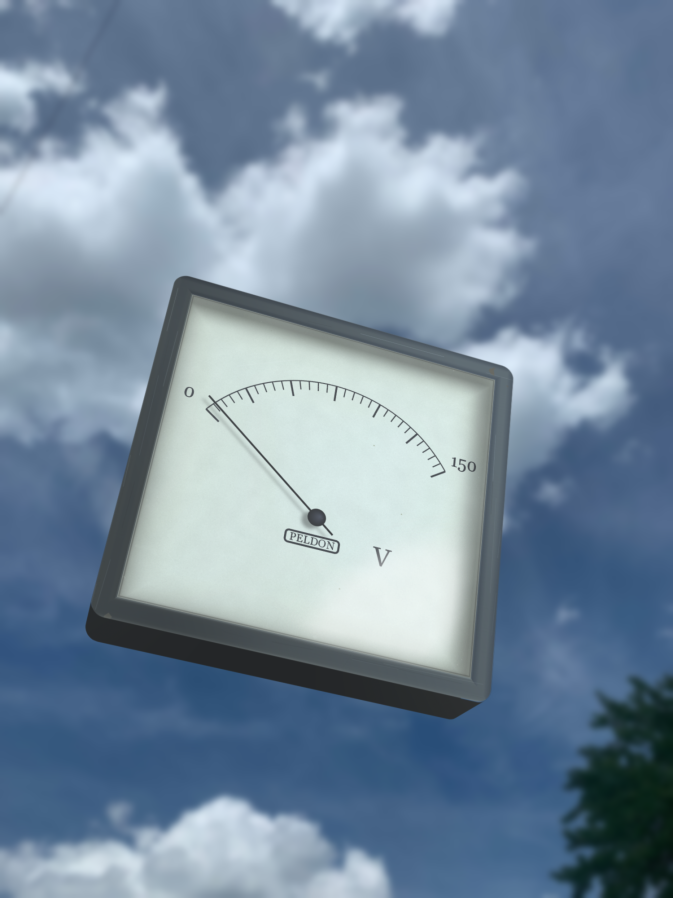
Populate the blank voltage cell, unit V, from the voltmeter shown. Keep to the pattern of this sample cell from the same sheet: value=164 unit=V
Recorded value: value=5 unit=V
